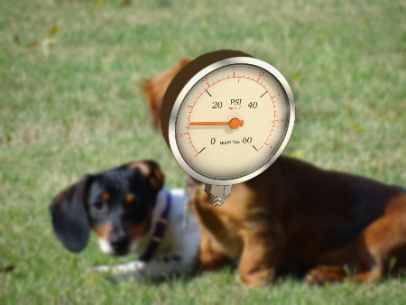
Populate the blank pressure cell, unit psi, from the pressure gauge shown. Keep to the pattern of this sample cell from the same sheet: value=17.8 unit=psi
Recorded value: value=10 unit=psi
